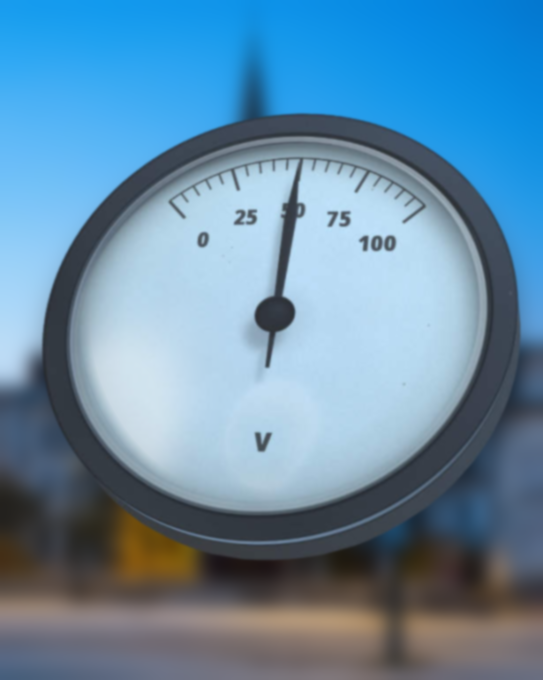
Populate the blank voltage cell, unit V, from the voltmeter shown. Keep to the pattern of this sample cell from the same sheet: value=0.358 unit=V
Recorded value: value=50 unit=V
